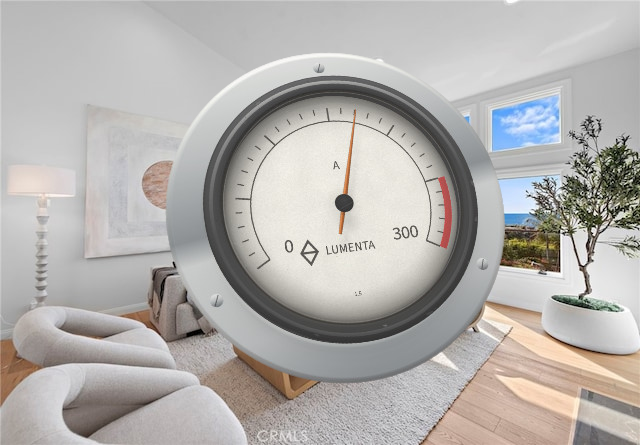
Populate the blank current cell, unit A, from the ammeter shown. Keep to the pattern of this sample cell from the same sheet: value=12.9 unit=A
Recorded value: value=170 unit=A
